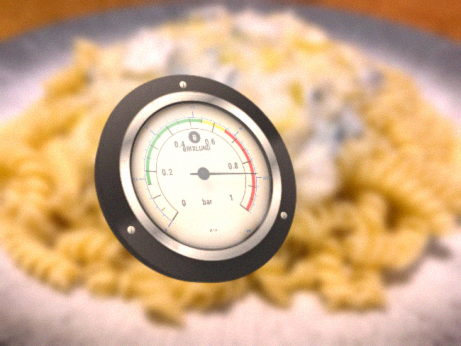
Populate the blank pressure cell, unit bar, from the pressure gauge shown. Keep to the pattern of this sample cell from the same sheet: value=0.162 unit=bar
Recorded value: value=0.85 unit=bar
